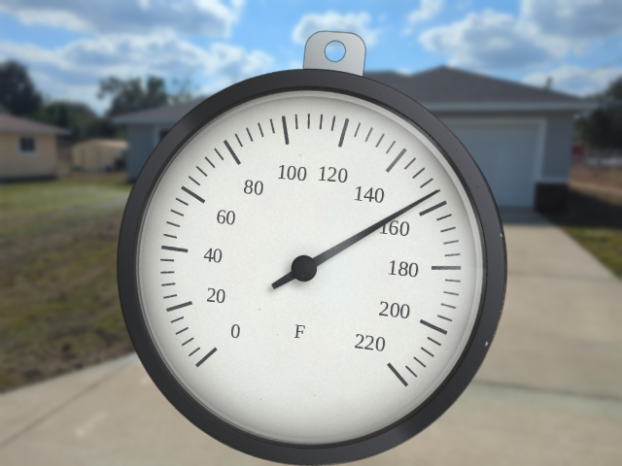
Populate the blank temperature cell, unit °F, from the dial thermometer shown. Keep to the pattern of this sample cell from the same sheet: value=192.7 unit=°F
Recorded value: value=156 unit=°F
